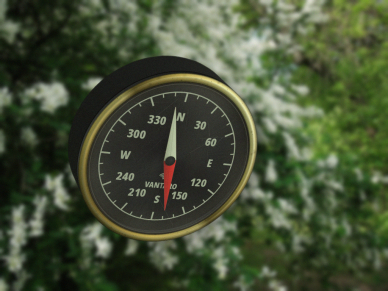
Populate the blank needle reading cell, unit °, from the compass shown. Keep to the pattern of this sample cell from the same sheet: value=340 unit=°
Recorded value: value=170 unit=°
